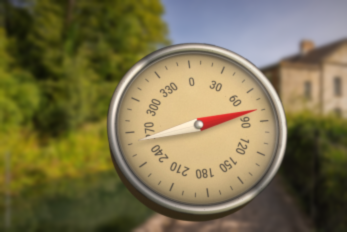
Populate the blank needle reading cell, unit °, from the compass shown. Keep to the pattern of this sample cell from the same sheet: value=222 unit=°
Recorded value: value=80 unit=°
